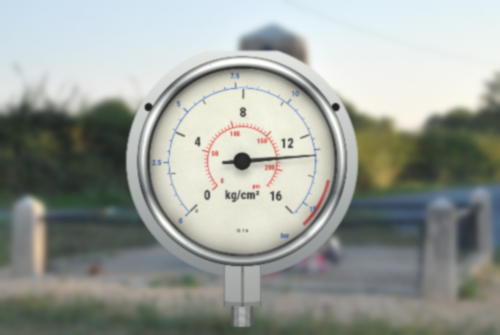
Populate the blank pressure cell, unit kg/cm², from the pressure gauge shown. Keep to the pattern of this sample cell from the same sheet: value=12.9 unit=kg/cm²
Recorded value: value=13 unit=kg/cm²
